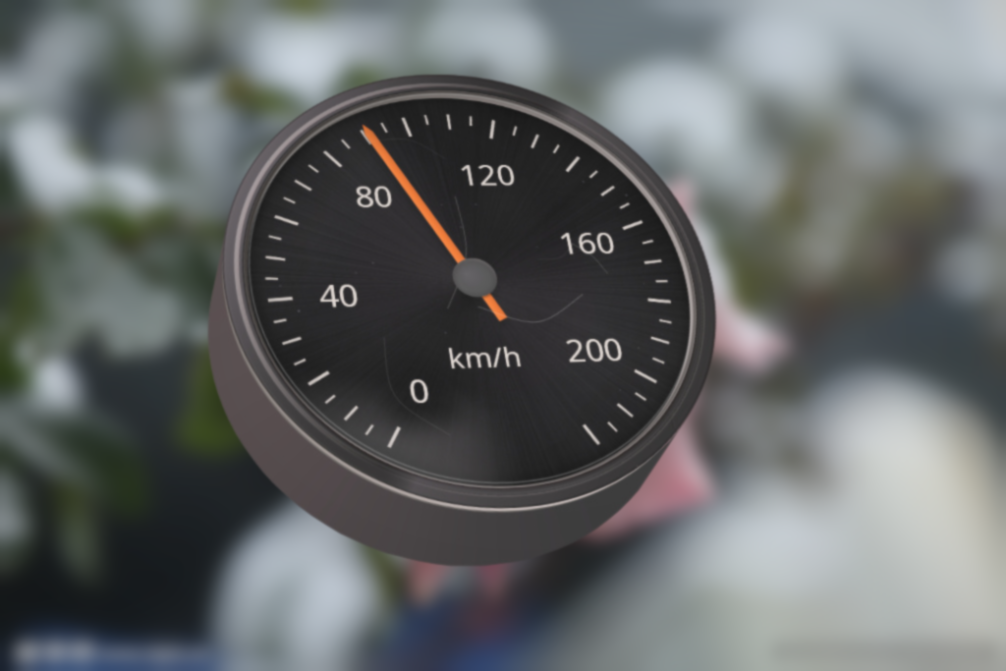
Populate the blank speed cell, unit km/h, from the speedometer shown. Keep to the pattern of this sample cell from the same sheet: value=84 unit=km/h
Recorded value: value=90 unit=km/h
